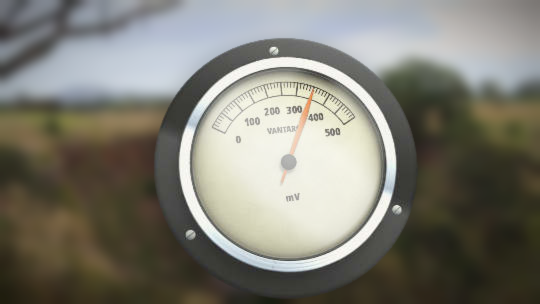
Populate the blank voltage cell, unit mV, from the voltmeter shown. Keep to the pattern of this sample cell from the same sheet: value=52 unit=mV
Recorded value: value=350 unit=mV
